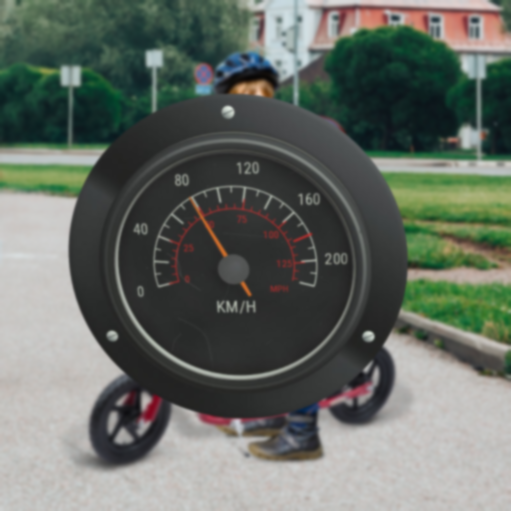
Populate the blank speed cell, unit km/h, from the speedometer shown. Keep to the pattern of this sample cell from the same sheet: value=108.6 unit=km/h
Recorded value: value=80 unit=km/h
